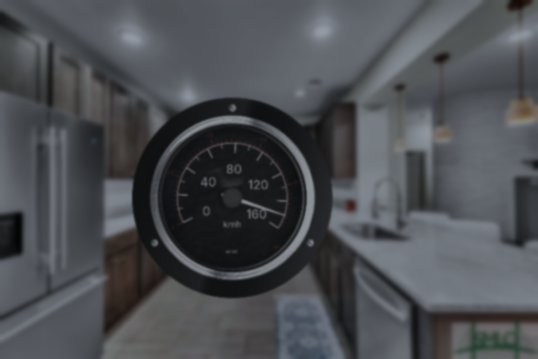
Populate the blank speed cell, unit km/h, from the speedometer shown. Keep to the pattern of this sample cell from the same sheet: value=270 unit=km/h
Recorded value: value=150 unit=km/h
